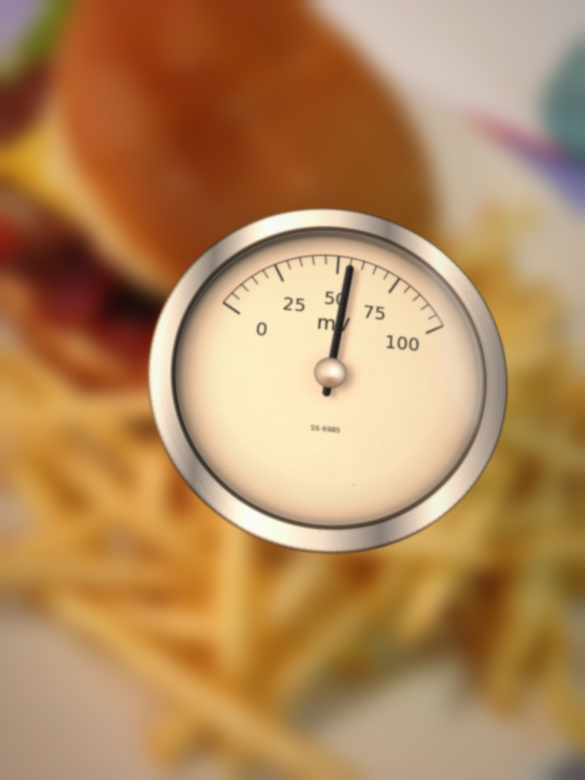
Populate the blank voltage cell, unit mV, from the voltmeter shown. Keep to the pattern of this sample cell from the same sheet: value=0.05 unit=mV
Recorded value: value=55 unit=mV
